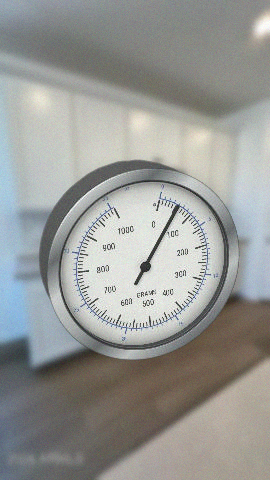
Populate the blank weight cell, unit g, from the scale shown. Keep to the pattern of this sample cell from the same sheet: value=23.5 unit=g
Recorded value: value=50 unit=g
